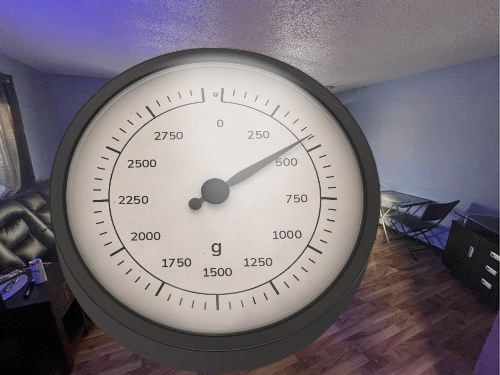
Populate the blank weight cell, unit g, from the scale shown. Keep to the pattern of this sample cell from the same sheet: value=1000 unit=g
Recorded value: value=450 unit=g
